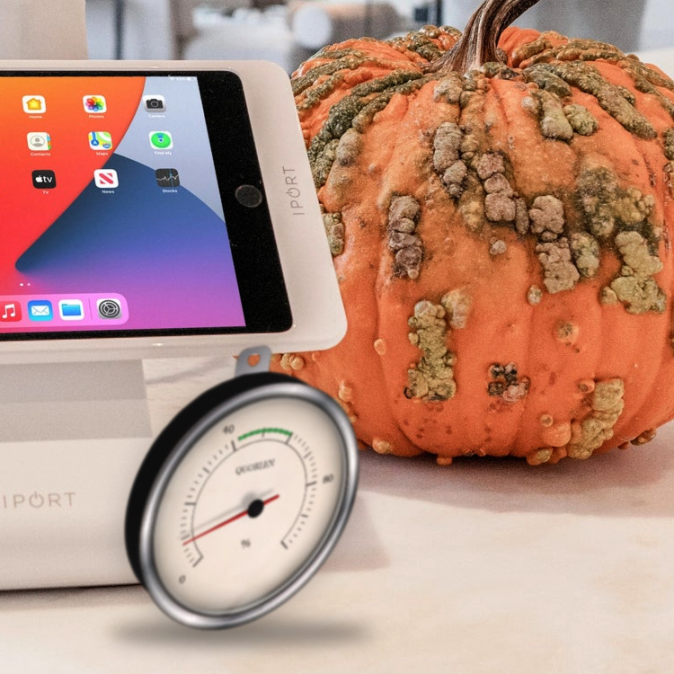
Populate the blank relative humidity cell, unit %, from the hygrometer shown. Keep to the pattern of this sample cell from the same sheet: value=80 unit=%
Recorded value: value=10 unit=%
